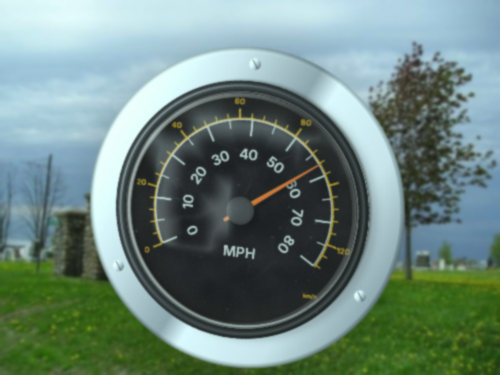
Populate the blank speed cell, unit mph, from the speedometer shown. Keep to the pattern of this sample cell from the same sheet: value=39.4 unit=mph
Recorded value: value=57.5 unit=mph
